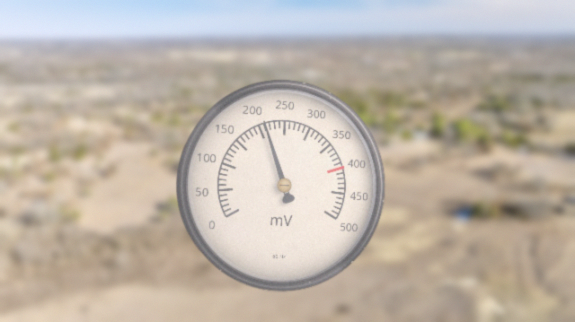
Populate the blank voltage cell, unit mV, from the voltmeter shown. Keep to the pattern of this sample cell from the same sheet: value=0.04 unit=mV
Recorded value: value=210 unit=mV
